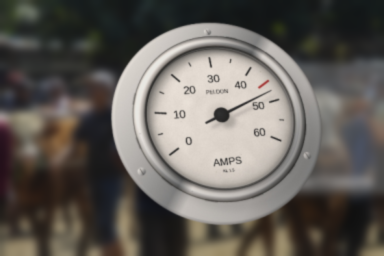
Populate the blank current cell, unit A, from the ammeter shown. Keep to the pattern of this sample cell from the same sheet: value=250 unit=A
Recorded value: value=47.5 unit=A
